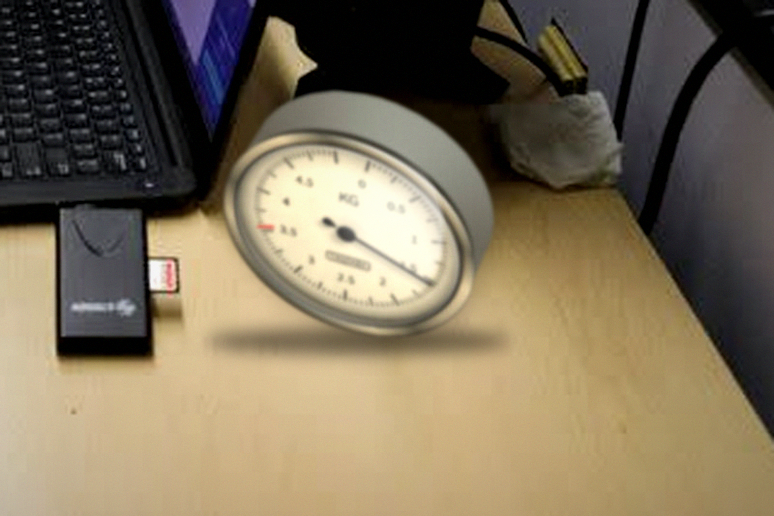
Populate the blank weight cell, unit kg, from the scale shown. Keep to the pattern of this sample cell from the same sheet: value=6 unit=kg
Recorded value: value=1.5 unit=kg
